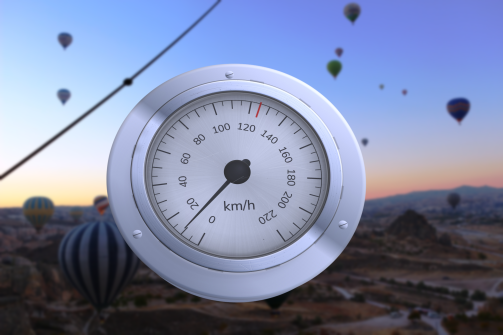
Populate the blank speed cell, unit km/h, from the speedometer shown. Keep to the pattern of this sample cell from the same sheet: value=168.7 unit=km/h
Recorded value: value=10 unit=km/h
